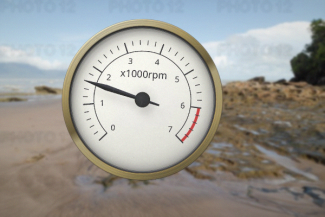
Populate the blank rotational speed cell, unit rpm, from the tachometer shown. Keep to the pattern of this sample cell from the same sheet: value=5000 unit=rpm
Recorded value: value=1600 unit=rpm
